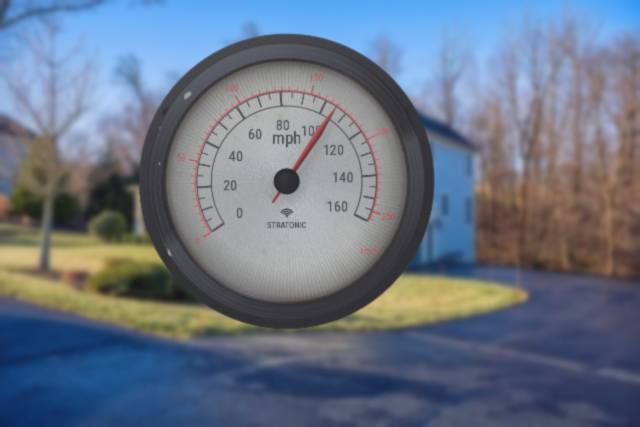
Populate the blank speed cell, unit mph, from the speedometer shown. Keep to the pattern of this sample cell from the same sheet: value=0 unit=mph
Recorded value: value=105 unit=mph
